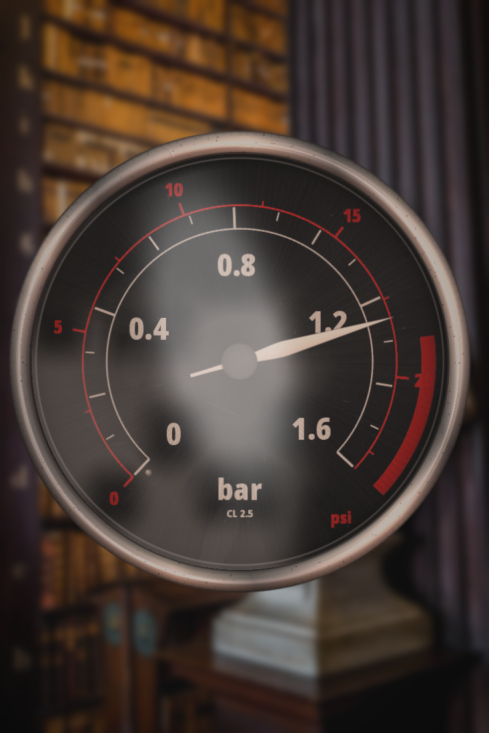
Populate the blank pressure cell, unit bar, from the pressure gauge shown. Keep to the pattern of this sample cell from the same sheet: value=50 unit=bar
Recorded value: value=1.25 unit=bar
